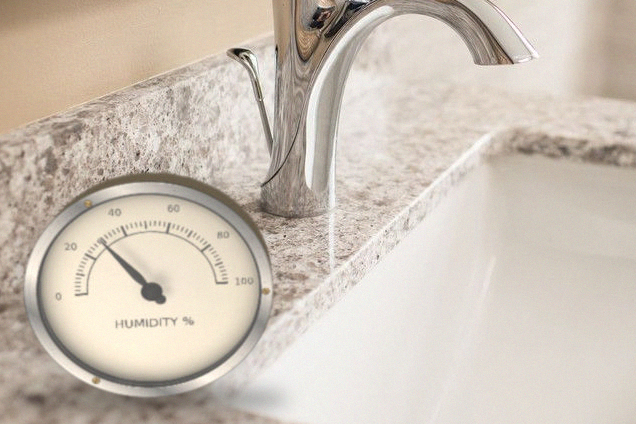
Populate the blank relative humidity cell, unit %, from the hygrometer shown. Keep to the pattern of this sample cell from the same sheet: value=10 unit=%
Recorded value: value=30 unit=%
